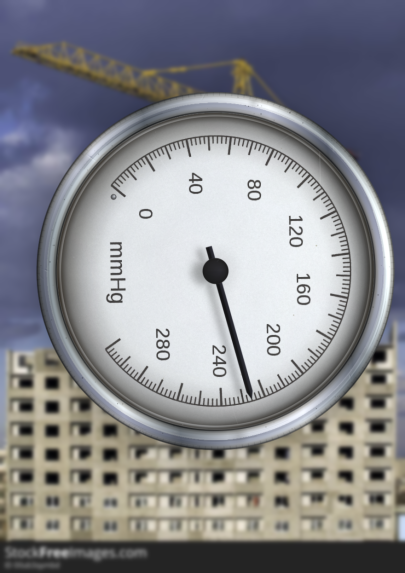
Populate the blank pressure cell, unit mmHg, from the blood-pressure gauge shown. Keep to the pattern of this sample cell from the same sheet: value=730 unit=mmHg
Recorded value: value=226 unit=mmHg
